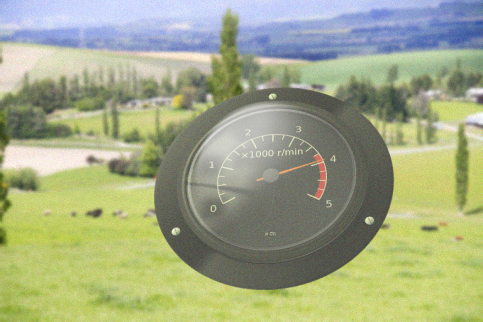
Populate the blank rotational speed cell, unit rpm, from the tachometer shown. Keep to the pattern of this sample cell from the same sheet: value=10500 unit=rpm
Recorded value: value=4000 unit=rpm
